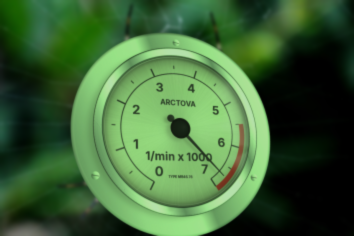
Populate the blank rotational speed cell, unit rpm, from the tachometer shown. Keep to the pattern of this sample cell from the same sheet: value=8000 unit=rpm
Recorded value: value=6750 unit=rpm
